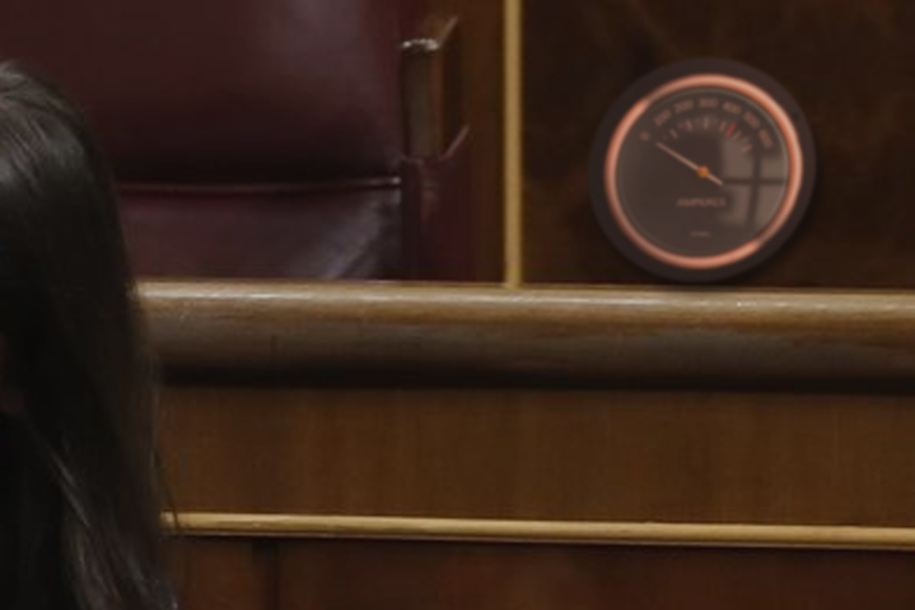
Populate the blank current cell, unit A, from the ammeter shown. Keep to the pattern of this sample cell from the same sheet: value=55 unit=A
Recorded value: value=0 unit=A
